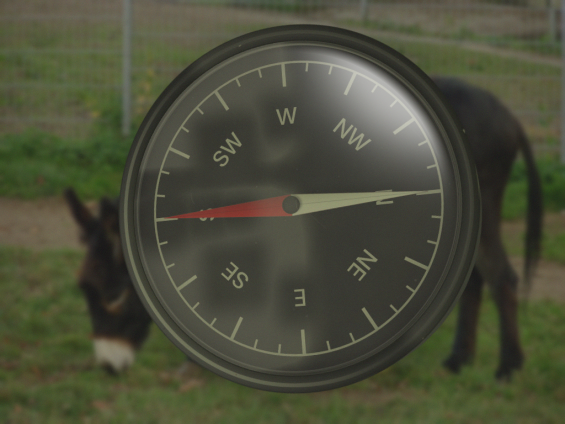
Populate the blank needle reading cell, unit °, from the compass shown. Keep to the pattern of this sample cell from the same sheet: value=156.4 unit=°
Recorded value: value=180 unit=°
